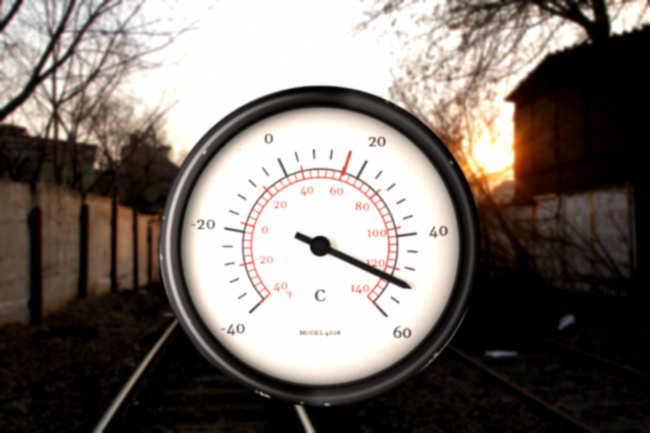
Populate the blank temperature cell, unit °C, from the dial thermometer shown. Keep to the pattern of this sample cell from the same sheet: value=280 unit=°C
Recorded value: value=52 unit=°C
